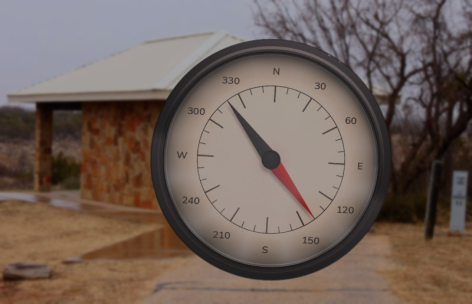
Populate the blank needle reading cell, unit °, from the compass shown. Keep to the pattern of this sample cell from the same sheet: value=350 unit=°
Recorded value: value=140 unit=°
